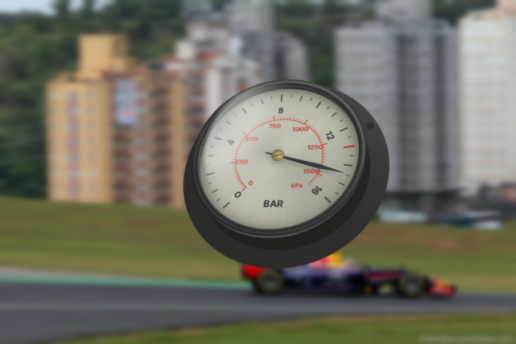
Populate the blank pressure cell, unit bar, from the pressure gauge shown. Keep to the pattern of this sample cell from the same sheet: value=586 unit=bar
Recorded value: value=14.5 unit=bar
